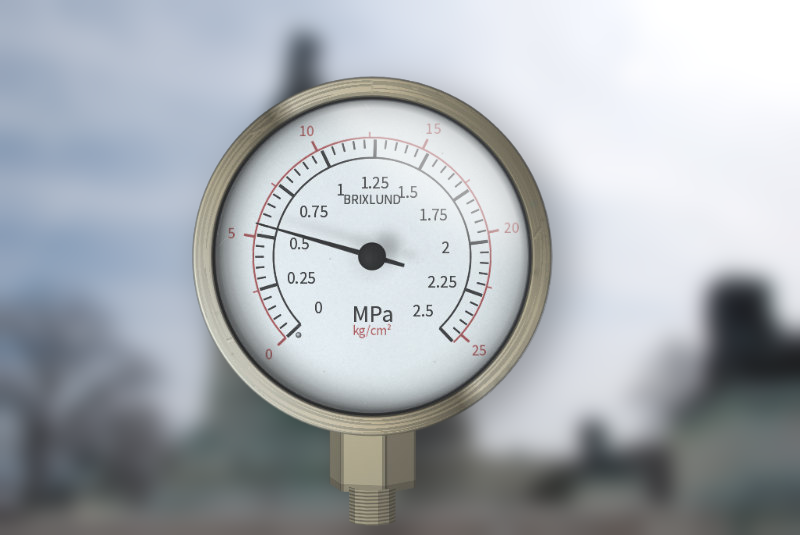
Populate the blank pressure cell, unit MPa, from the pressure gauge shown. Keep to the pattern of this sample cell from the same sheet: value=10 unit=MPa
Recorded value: value=0.55 unit=MPa
